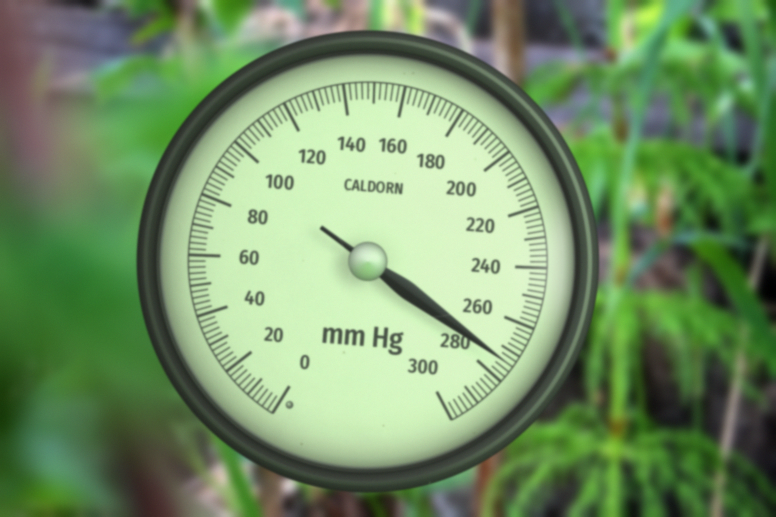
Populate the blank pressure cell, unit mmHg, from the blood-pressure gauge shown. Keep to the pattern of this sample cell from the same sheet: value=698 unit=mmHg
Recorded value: value=274 unit=mmHg
